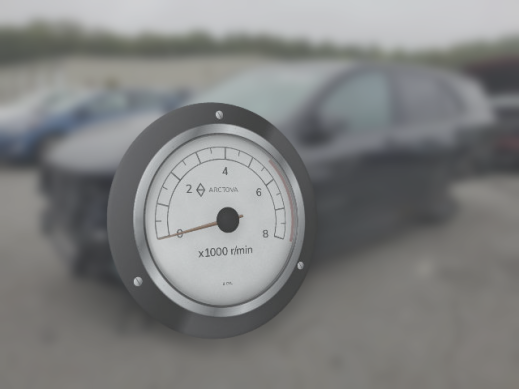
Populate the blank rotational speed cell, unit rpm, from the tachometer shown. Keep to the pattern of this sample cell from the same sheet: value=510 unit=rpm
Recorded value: value=0 unit=rpm
